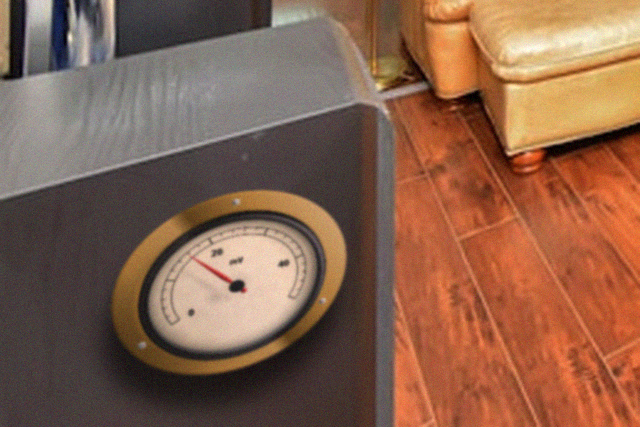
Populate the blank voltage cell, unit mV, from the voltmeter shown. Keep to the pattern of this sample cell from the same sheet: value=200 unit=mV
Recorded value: value=16 unit=mV
